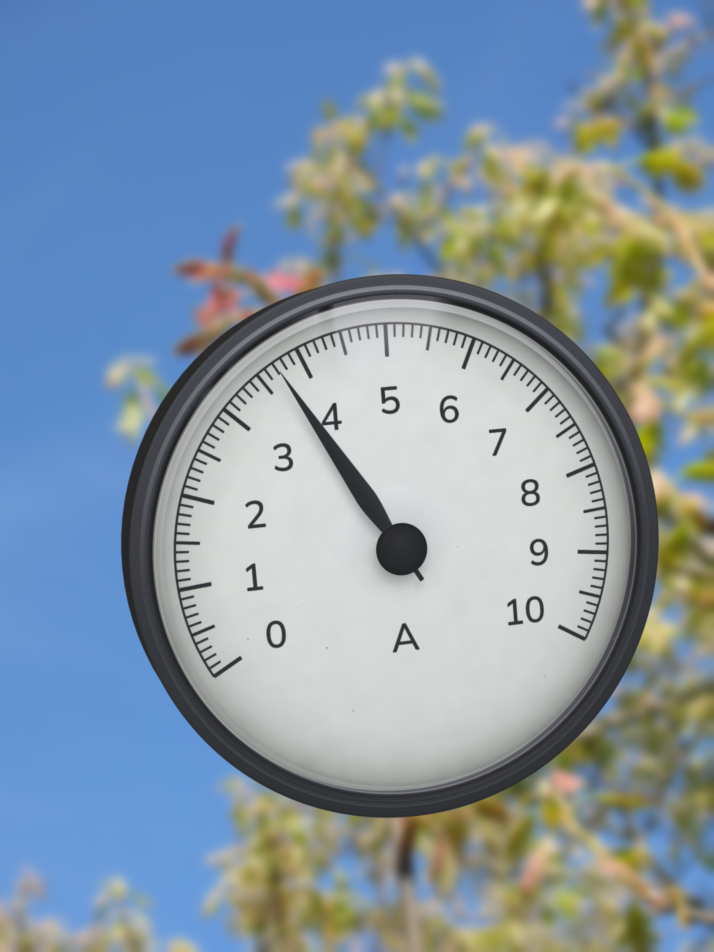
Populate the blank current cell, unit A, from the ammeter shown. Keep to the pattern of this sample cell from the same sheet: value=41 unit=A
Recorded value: value=3.7 unit=A
